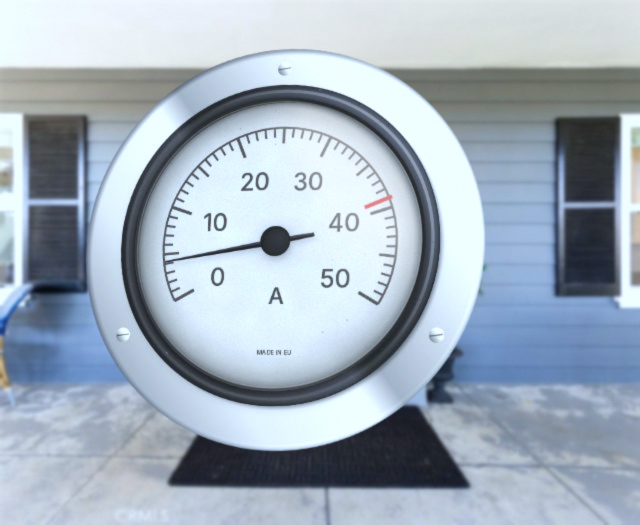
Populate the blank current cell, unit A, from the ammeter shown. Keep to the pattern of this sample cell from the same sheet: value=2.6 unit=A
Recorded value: value=4 unit=A
